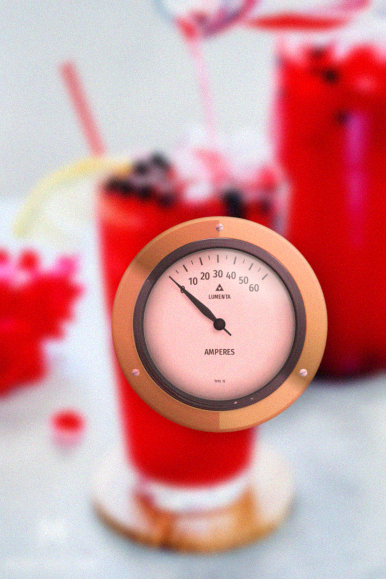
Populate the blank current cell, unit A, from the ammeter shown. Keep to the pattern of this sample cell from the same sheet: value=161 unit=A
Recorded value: value=0 unit=A
